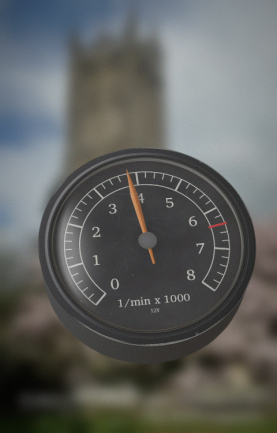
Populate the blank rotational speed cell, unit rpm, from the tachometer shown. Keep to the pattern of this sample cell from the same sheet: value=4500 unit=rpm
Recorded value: value=3800 unit=rpm
